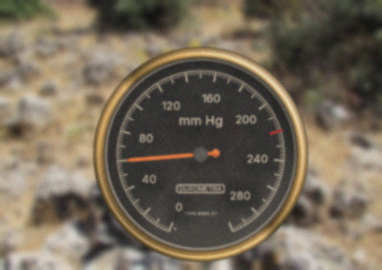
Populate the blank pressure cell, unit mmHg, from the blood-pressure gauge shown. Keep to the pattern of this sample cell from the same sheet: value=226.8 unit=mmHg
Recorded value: value=60 unit=mmHg
